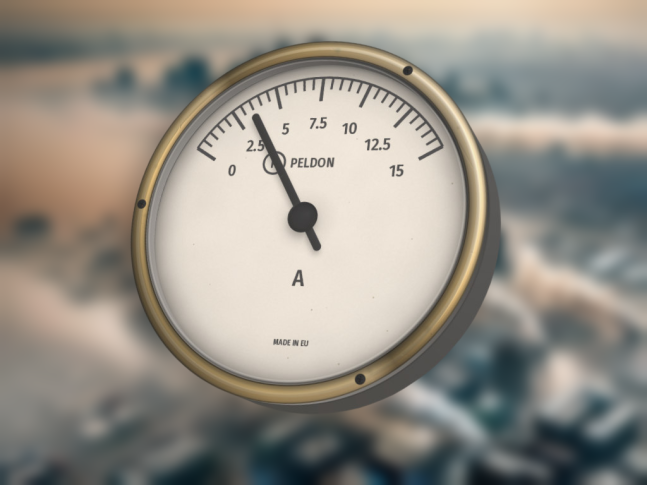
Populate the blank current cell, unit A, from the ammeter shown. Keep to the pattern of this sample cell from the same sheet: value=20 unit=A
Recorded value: value=3.5 unit=A
